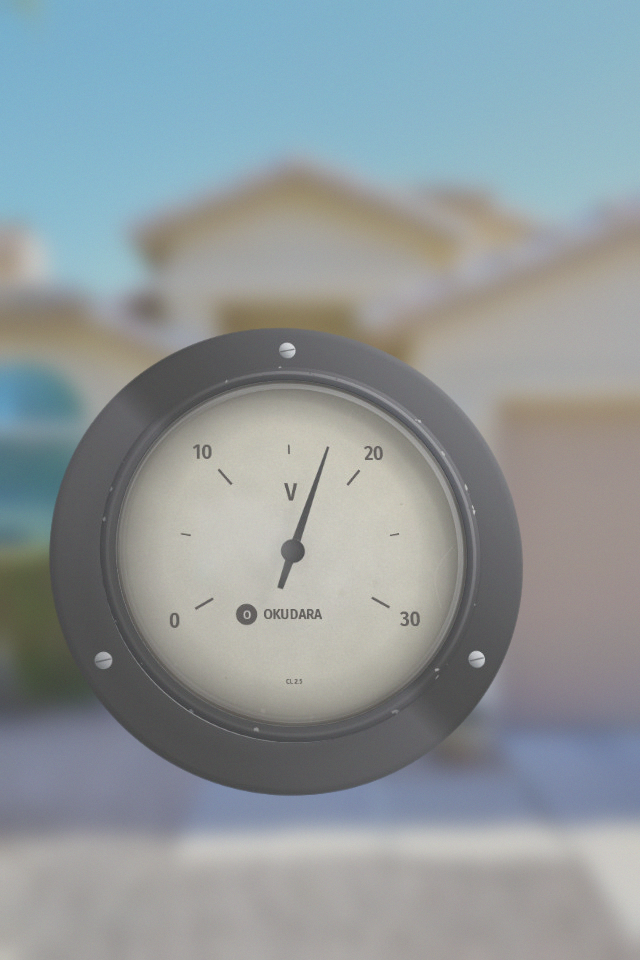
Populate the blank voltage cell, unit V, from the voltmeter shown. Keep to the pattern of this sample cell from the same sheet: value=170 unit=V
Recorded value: value=17.5 unit=V
